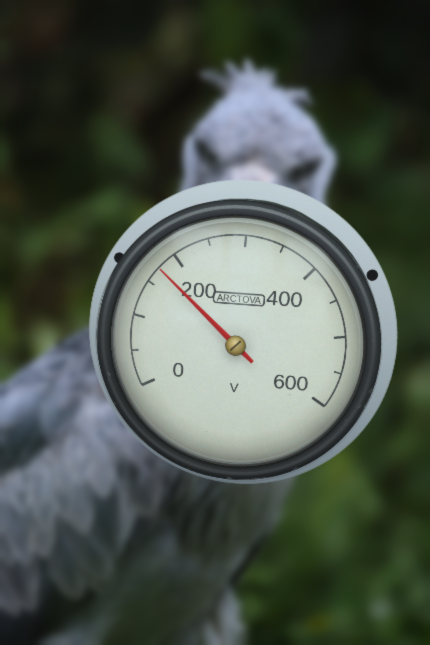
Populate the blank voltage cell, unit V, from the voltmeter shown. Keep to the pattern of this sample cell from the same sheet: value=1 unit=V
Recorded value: value=175 unit=V
